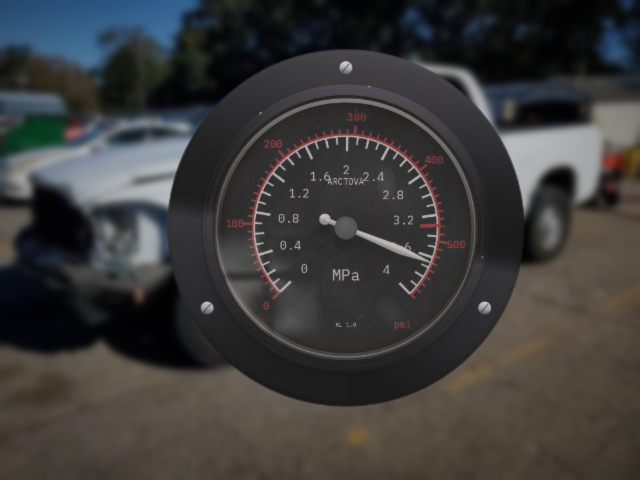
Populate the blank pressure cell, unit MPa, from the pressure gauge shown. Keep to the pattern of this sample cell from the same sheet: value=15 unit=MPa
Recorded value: value=3.65 unit=MPa
